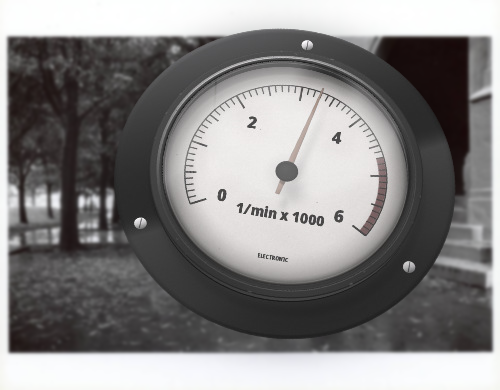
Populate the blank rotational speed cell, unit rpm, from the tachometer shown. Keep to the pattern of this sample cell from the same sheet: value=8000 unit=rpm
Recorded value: value=3300 unit=rpm
